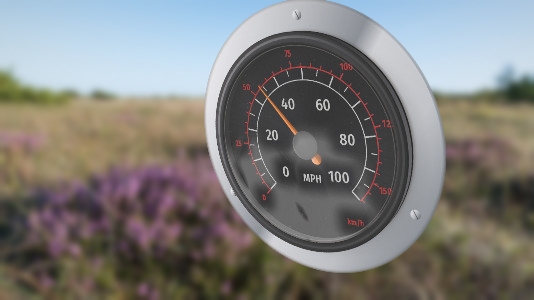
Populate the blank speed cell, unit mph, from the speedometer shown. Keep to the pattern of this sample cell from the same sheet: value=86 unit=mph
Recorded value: value=35 unit=mph
